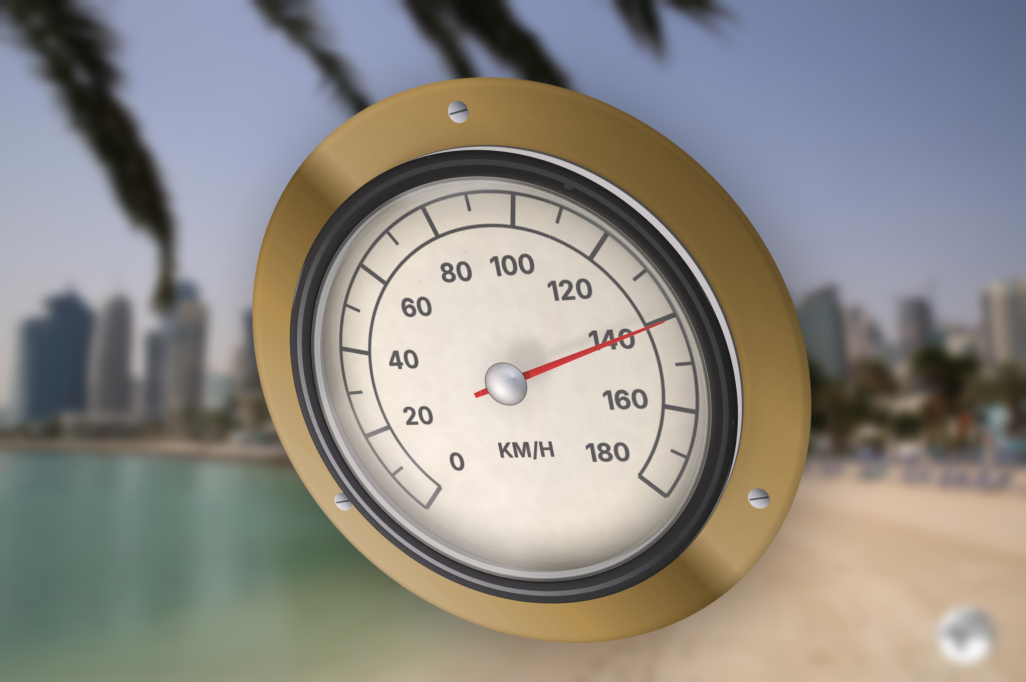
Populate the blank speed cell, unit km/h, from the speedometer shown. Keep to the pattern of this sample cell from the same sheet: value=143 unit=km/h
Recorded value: value=140 unit=km/h
